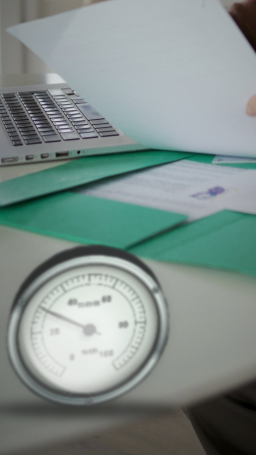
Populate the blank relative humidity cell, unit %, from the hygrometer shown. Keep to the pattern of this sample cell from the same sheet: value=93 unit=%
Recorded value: value=30 unit=%
